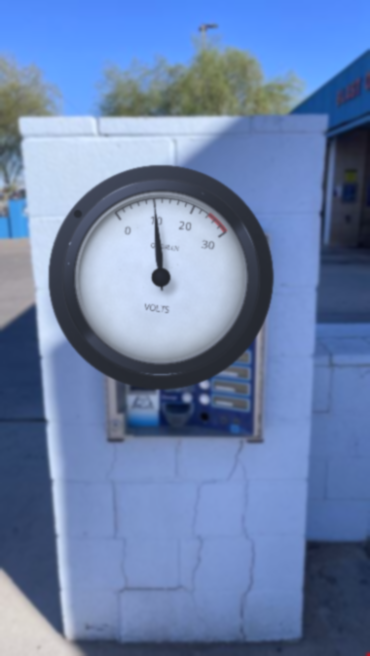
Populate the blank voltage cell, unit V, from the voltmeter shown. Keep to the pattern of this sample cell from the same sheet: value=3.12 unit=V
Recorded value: value=10 unit=V
